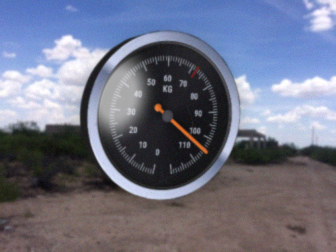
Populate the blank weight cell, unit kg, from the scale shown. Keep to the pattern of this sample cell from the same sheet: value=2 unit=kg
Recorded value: value=105 unit=kg
